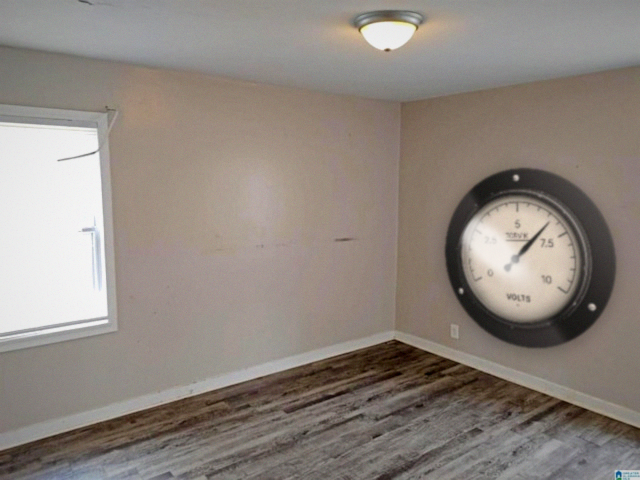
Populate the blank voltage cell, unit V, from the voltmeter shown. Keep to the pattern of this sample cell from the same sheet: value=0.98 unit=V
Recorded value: value=6.75 unit=V
